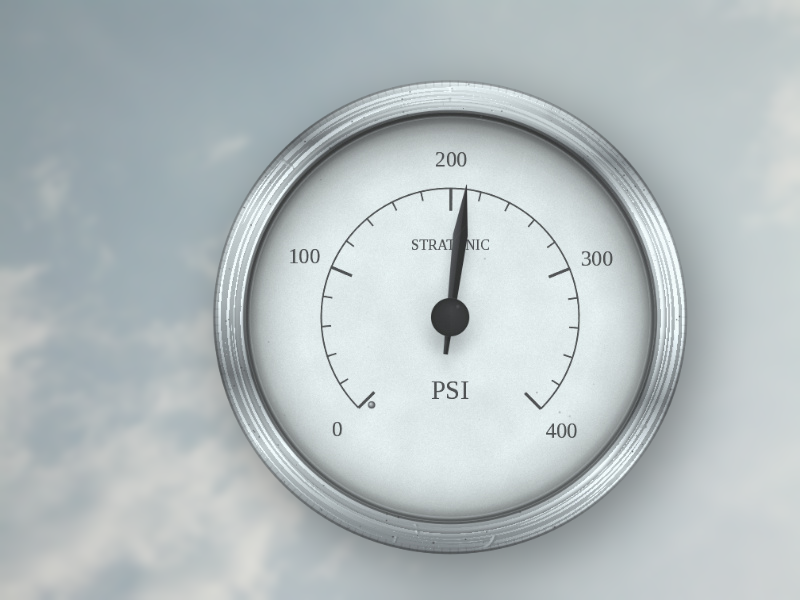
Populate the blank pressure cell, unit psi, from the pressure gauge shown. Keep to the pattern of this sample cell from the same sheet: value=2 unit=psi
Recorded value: value=210 unit=psi
